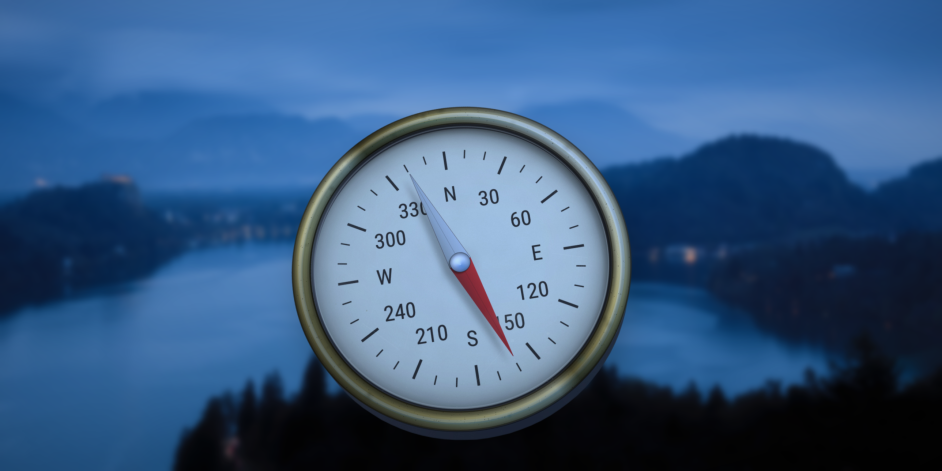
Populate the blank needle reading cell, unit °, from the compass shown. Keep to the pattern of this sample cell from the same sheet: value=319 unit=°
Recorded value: value=160 unit=°
